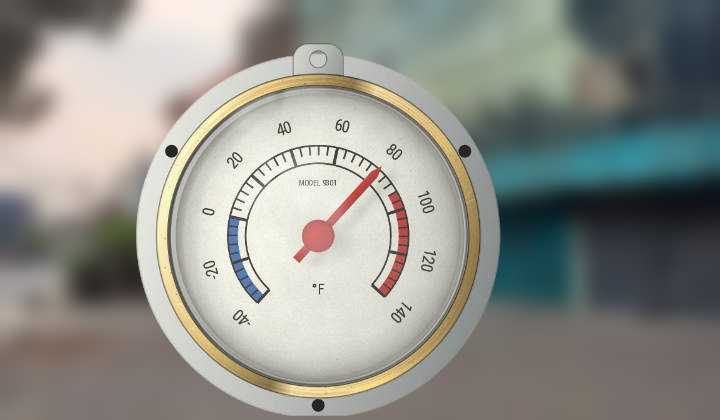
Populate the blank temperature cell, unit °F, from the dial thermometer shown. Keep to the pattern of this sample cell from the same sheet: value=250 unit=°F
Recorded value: value=80 unit=°F
